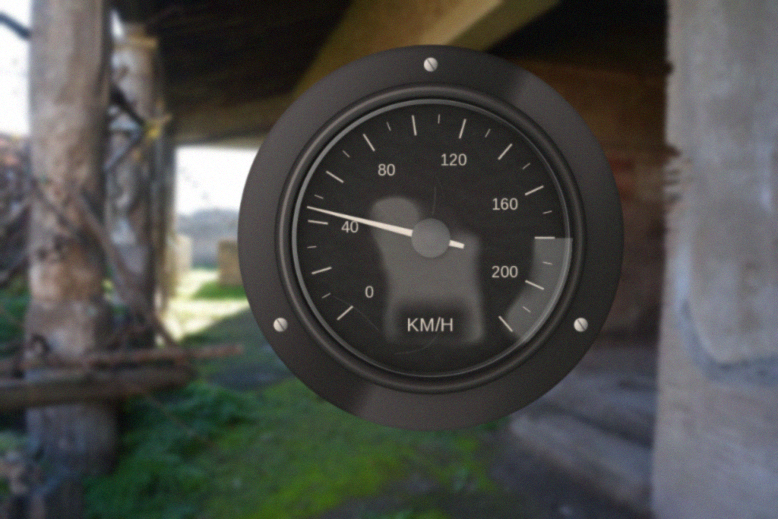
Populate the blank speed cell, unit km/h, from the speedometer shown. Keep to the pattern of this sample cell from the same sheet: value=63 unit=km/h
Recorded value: value=45 unit=km/h
